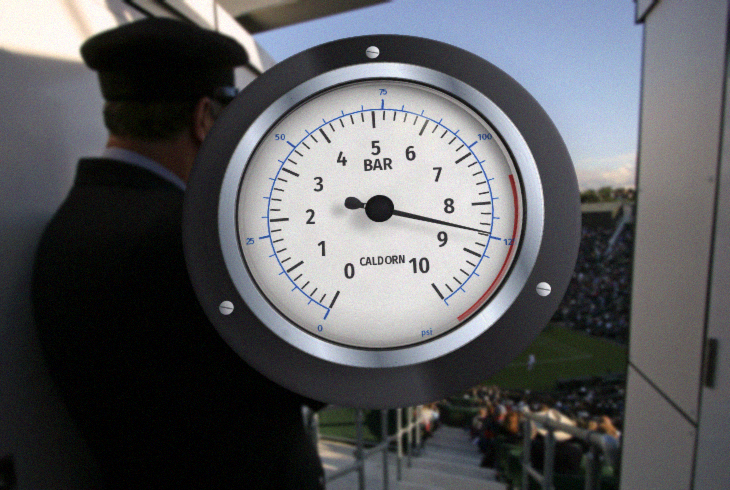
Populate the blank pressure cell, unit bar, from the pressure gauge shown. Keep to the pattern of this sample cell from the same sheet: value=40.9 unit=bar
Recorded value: value=8.6 unit=bar
